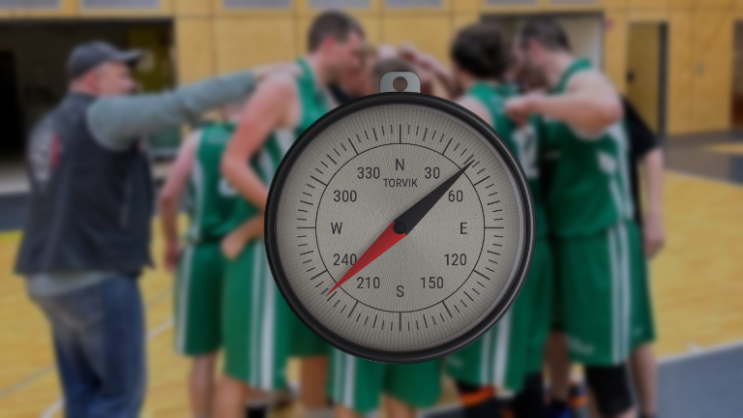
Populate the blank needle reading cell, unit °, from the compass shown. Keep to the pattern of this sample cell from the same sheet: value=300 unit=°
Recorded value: value=227.5 unit=°
